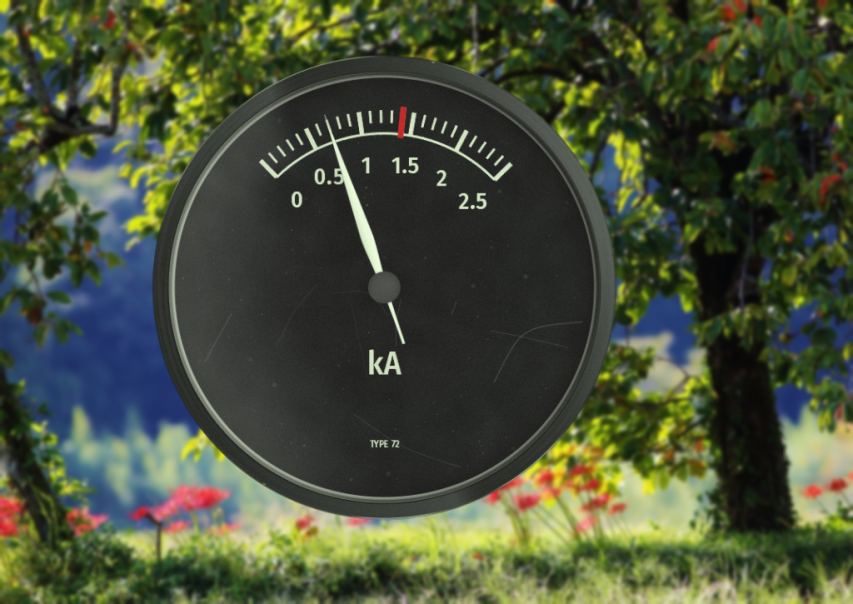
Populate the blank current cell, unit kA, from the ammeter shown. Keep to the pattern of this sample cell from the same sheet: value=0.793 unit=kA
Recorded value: value=0.7 unit=kA
